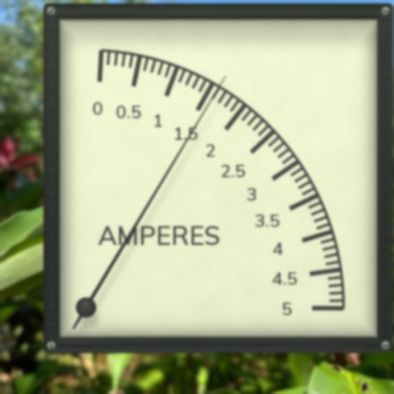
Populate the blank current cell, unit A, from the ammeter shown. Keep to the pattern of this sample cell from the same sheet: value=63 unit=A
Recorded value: value=1.6 unit=A
